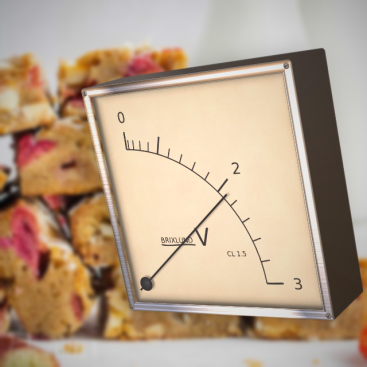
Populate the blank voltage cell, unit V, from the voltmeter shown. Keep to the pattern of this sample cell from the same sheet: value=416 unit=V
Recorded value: value=2.1 unit=V
